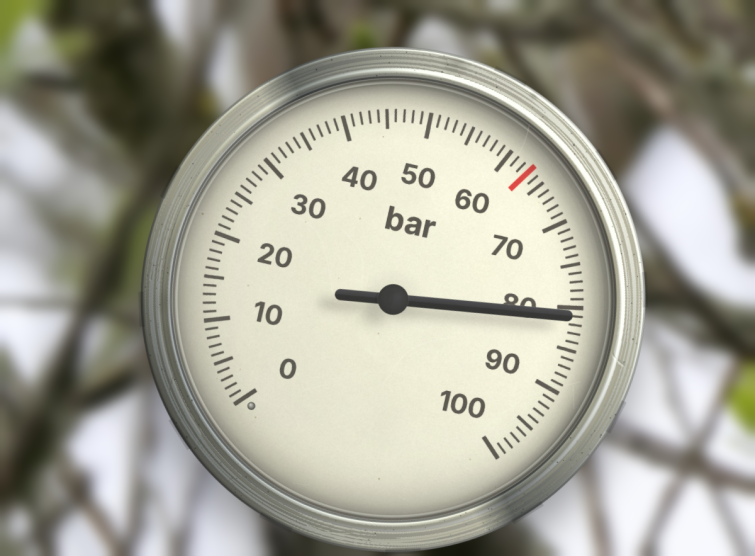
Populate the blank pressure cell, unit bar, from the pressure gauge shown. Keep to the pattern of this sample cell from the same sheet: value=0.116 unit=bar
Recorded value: value=81 unit=bar
